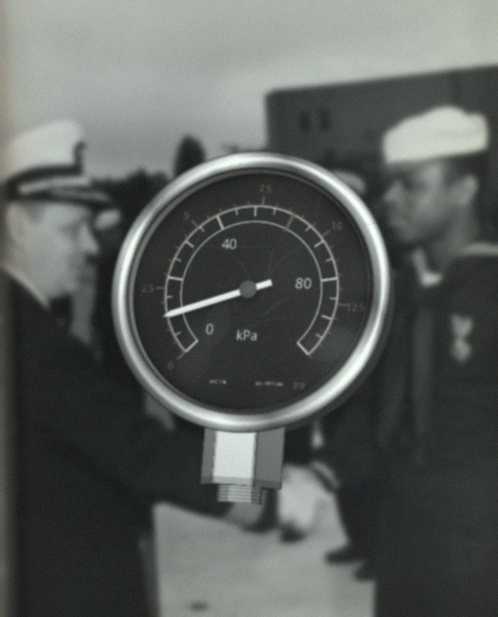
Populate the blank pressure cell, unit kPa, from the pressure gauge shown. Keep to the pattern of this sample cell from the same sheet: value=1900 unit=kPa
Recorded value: value=10 unit=kPa
